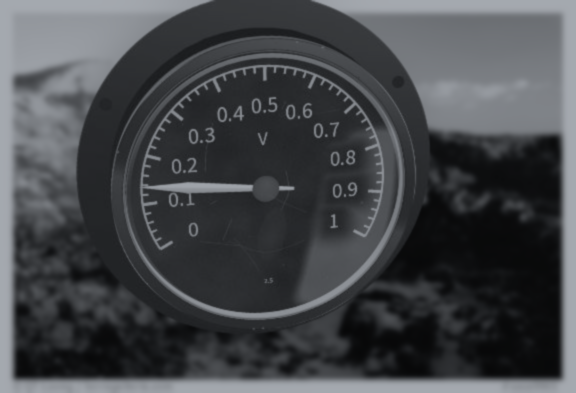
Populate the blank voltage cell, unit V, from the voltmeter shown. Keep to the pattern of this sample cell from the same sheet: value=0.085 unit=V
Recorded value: value=0.14 unit=V
